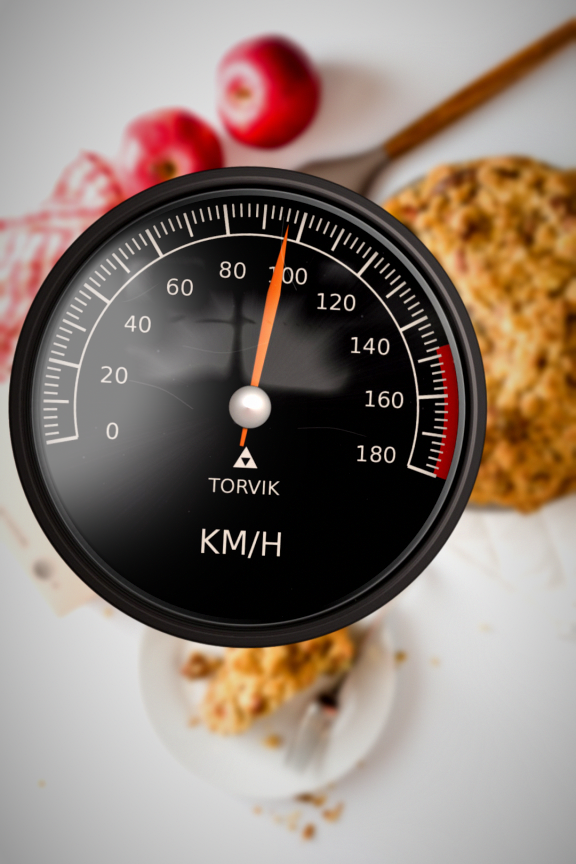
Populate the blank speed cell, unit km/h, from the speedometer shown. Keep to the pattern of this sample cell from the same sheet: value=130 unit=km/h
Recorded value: value=96 unit=km/h
